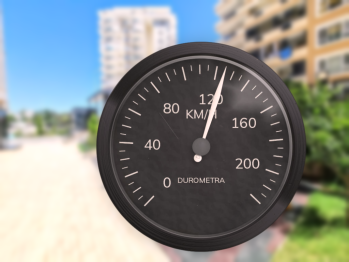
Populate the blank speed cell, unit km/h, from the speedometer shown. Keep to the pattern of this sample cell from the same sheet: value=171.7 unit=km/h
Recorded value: value=125 unit=km/h
